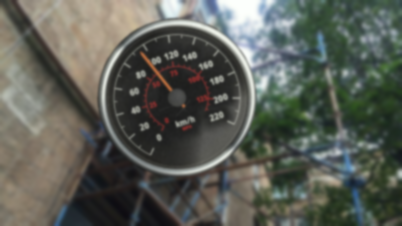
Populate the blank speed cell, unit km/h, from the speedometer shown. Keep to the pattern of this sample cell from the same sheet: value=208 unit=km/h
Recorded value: value=95 unit=km/h
